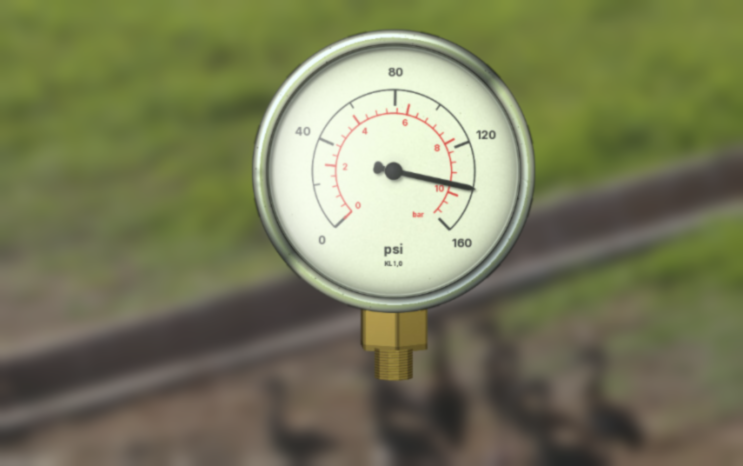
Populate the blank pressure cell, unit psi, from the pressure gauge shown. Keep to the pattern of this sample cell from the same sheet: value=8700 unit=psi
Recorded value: value=140 unit=psi
